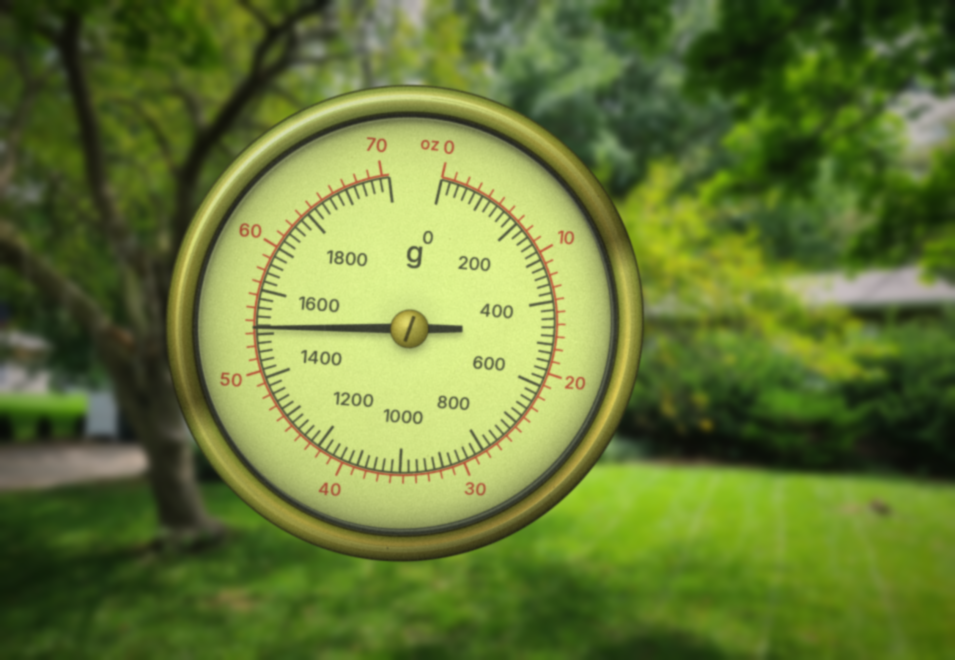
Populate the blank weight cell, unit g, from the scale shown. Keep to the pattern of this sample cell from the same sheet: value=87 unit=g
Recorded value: value=1520 unit=g
